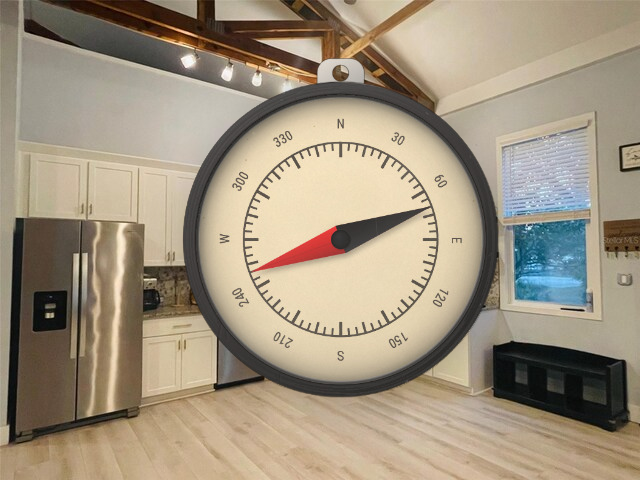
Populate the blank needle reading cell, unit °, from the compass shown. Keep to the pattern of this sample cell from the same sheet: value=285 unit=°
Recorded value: value=250 unit=°
